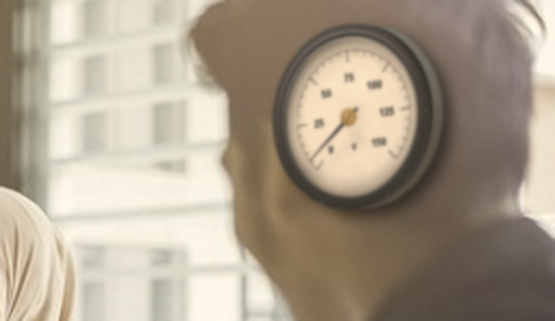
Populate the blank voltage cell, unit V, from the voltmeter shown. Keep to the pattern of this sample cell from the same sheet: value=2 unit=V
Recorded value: value=5 unit=V
